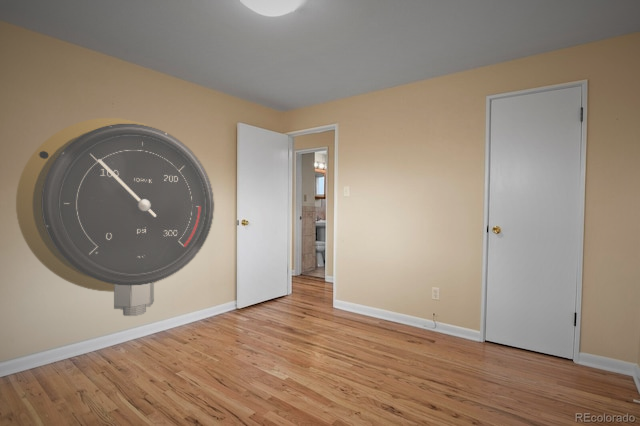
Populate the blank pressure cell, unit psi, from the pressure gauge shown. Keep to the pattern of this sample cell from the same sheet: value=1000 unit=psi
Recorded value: value=100 unit=psi
